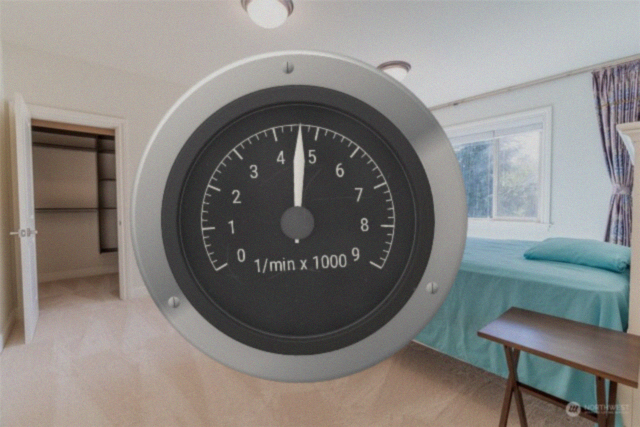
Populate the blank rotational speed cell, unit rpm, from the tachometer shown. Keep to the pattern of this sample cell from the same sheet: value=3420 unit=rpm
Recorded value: value=4600 unit=rpm
